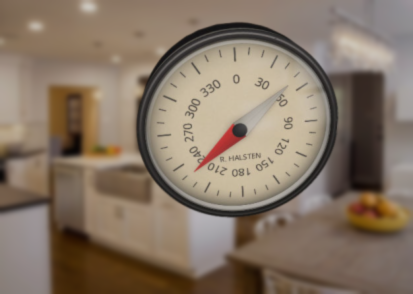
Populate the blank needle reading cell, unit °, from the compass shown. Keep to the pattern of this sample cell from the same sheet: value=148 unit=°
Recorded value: value=230 unit=°
